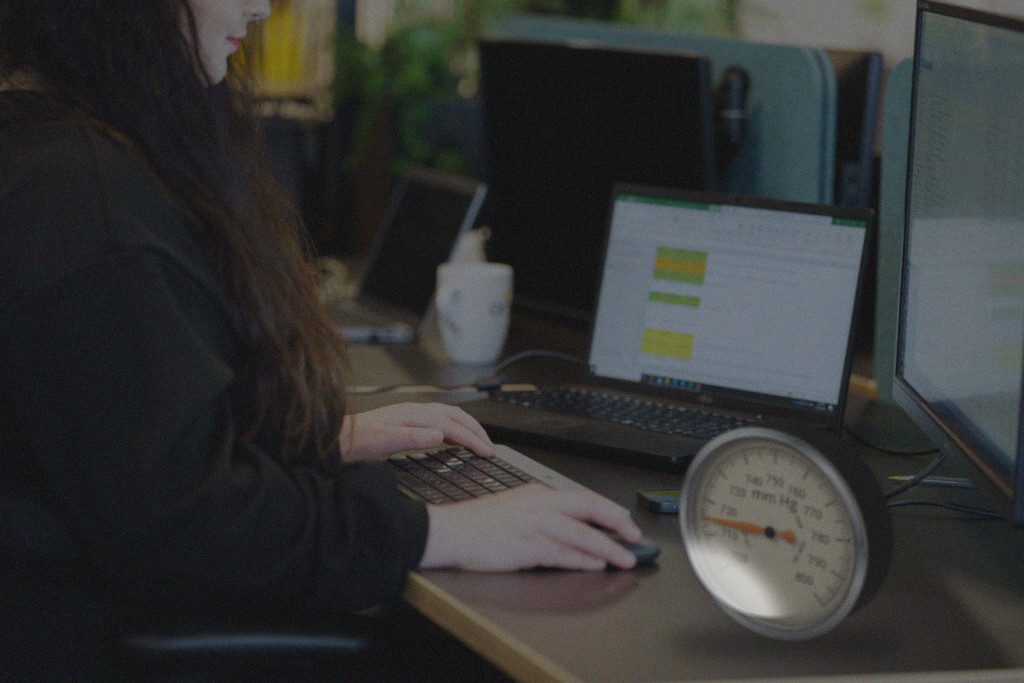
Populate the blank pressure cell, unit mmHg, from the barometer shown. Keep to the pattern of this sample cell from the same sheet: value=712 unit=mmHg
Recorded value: value=715 unit=mmHg
